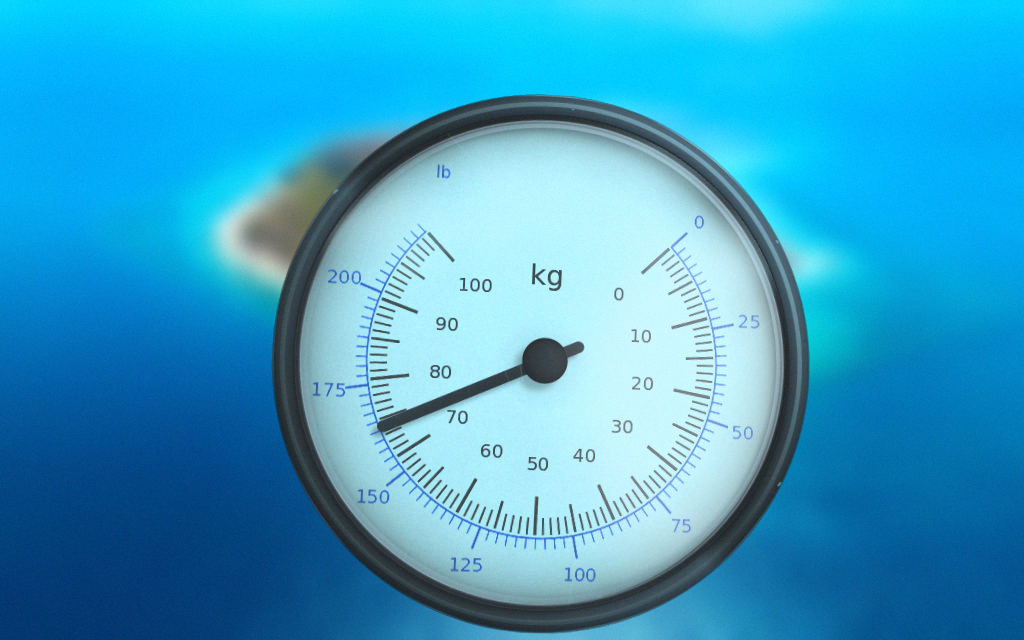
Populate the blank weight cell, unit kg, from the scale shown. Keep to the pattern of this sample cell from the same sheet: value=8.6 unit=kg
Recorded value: value=74 unit=kg
